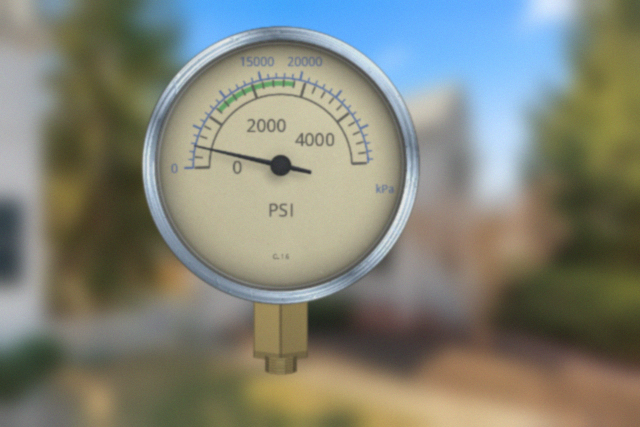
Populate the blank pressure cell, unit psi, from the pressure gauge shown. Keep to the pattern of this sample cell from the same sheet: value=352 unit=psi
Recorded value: value=400 unit=psi
